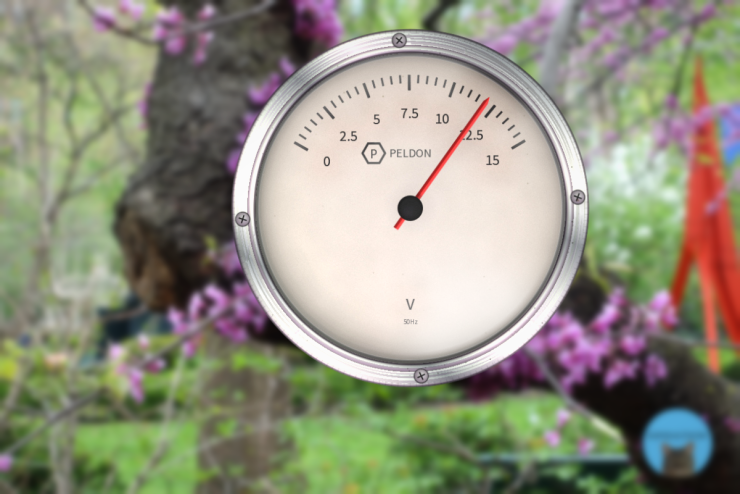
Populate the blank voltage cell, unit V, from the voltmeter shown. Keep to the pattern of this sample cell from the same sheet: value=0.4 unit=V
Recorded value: value=12 unit=V
